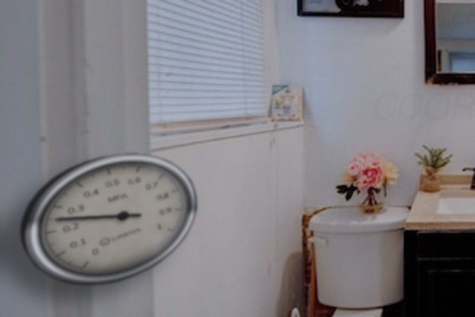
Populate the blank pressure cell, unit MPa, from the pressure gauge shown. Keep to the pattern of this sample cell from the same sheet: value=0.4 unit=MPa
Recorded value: value=0.25 unit=MPa
